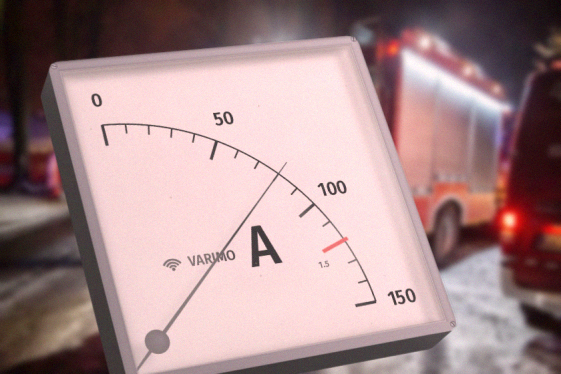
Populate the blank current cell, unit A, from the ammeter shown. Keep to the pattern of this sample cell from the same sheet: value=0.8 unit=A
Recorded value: value=80 unit=A
